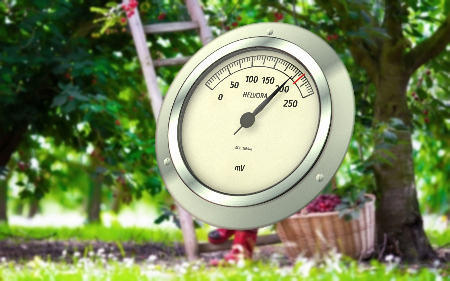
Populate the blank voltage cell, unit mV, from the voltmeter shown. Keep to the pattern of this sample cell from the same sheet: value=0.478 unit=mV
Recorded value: value=200 unit=mV
